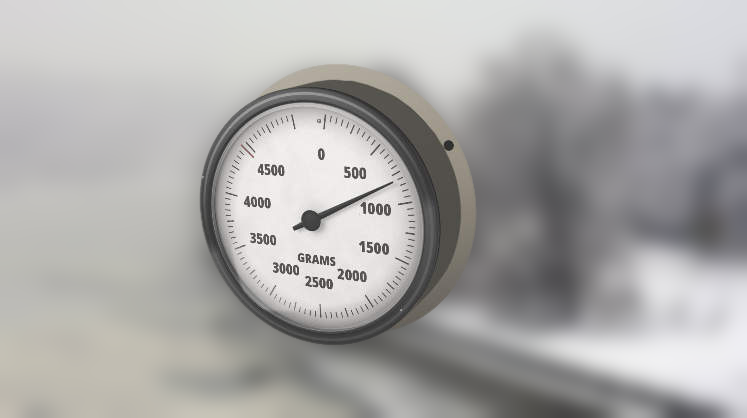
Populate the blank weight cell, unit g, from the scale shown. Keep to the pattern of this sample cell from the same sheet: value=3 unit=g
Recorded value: value=800 unit=g
